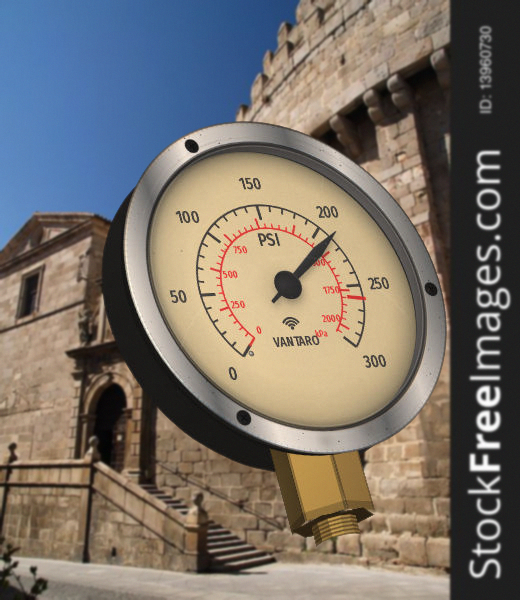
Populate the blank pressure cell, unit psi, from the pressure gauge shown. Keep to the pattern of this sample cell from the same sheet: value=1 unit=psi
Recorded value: value=210 unit=psi
